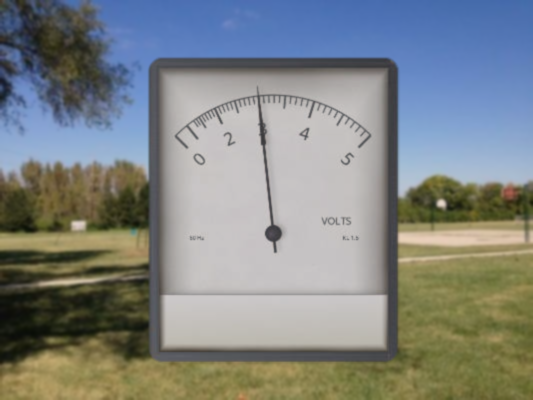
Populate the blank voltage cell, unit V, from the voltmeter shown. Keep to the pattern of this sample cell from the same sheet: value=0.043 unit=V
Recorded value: value=3 unit=V
